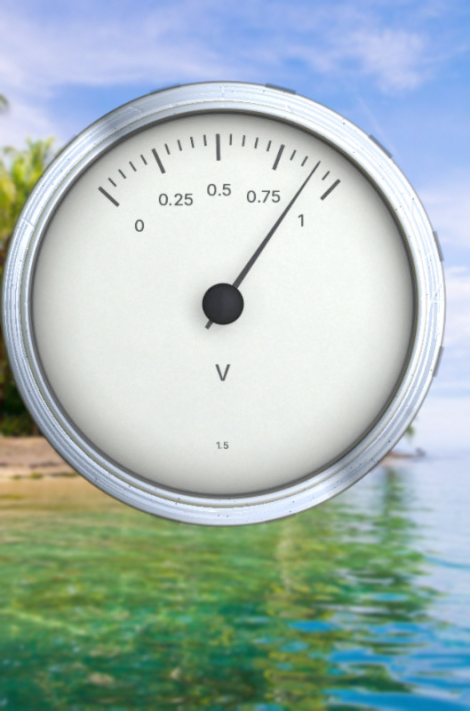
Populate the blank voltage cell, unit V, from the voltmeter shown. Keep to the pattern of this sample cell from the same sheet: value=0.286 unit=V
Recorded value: value=0.9 unit=V
